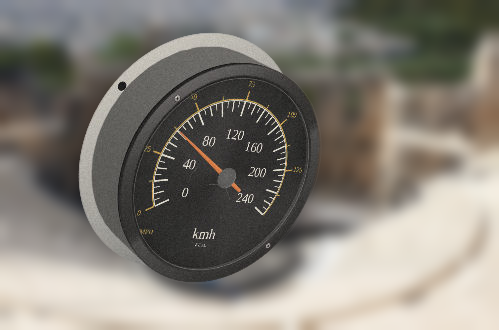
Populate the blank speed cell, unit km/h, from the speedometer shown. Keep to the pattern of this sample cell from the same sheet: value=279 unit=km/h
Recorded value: value=60 unit=km/h
